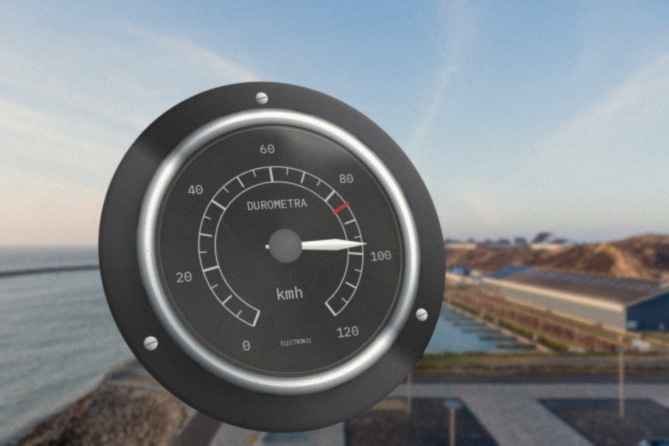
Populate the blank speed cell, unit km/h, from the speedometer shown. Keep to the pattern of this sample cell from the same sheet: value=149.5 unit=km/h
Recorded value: value=97.5 unit=km/h
